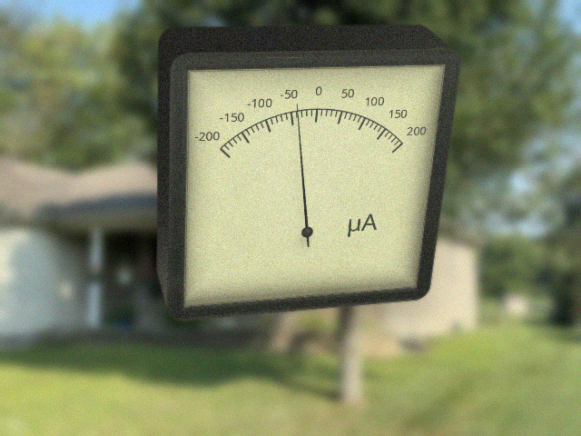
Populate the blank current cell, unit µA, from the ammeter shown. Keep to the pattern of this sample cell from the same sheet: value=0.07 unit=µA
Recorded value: value=-40 unit=µA
